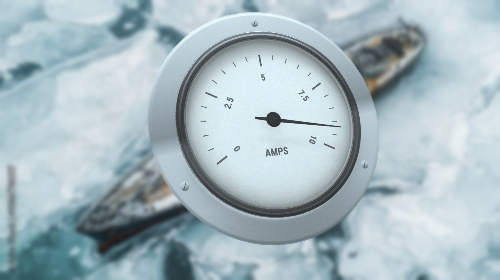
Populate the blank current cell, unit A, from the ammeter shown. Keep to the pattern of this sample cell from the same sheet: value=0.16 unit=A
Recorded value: value=9.25 unit=A
